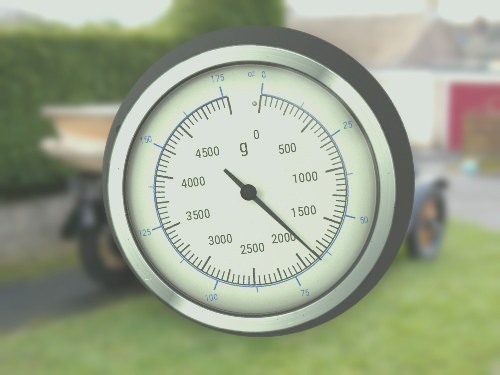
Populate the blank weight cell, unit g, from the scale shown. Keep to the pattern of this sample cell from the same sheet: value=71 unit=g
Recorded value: value=1850 unit=g
